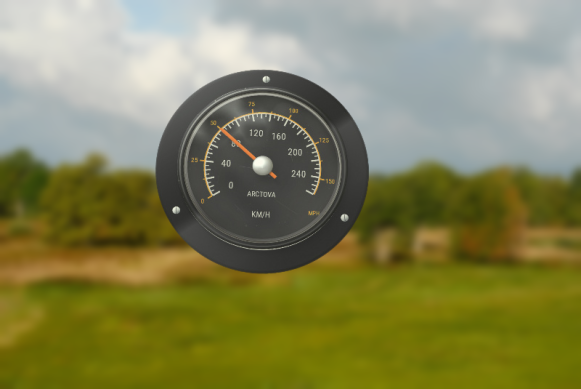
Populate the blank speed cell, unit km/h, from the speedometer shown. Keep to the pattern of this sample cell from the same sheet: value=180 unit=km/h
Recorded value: value=80 unit=km/h
